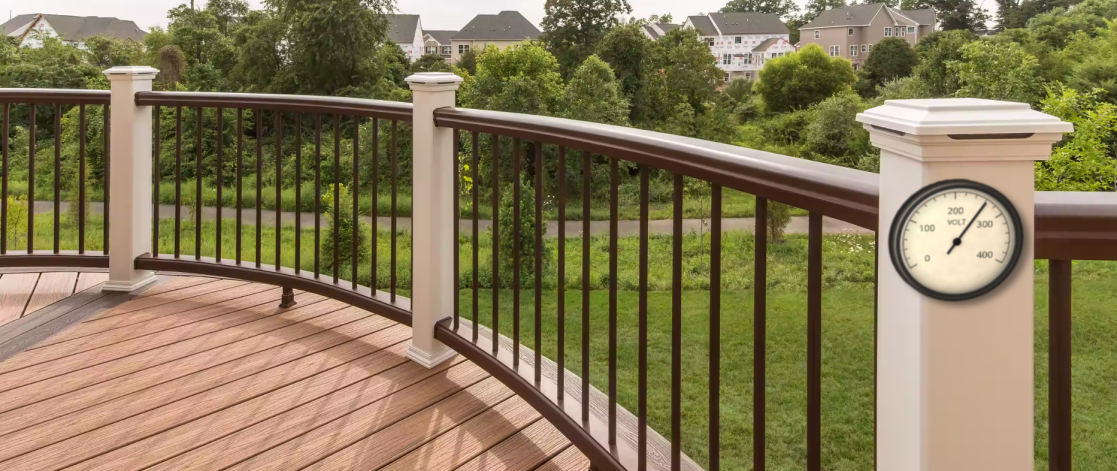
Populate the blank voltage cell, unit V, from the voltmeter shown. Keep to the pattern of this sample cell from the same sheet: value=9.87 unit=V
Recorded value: value=260 unit=V
